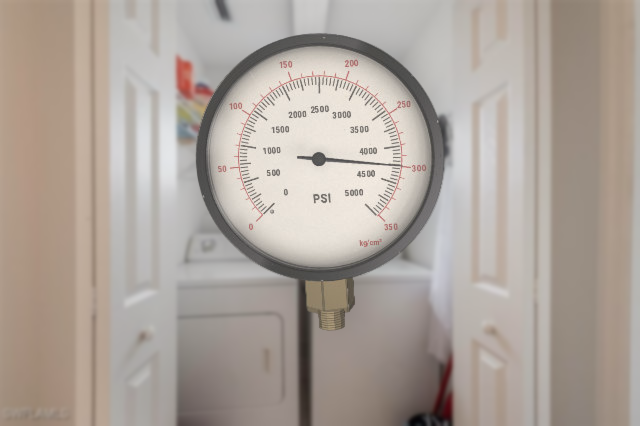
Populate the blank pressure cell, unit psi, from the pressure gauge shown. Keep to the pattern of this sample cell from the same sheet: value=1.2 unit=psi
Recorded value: value=4250 unit=psi
